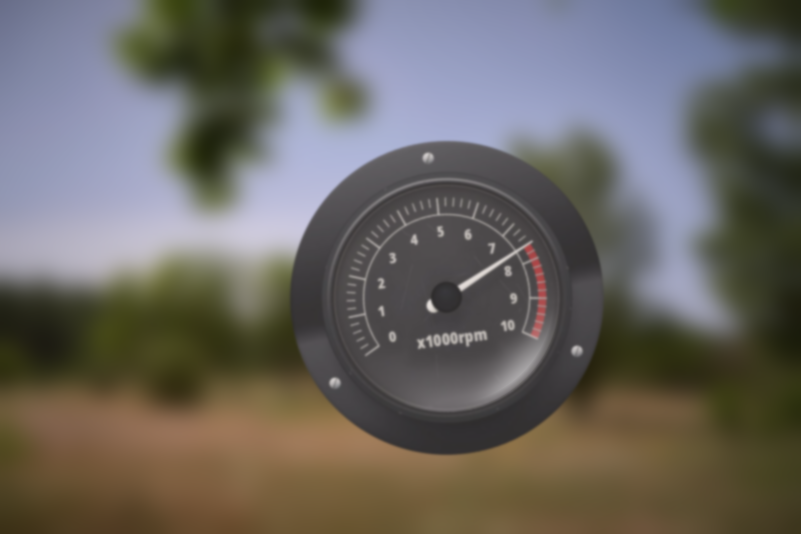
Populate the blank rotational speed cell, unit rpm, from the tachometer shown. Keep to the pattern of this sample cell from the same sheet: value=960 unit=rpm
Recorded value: value=7600 unit=rpm
